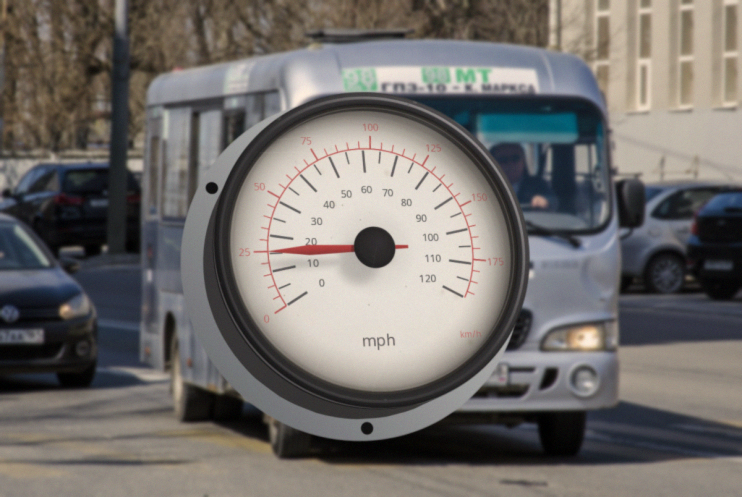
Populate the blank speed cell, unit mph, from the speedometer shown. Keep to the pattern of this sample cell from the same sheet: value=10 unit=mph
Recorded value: value=15 unit=mph
